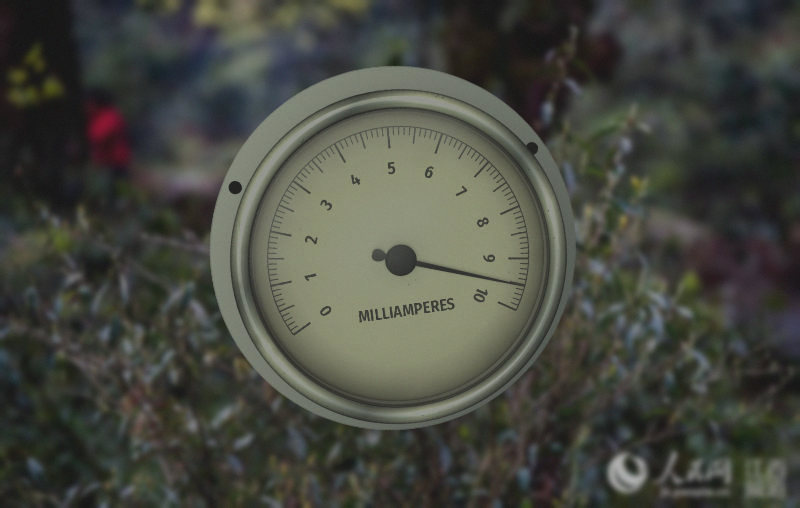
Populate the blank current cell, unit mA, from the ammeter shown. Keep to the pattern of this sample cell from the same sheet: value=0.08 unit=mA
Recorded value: value=9.5 unit=mA
